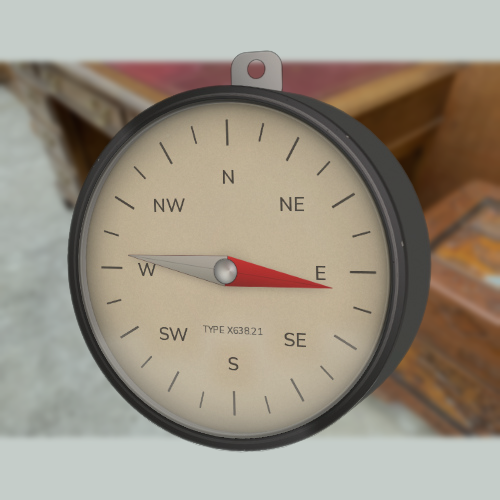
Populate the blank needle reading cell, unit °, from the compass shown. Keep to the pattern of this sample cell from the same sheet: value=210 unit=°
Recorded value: value=97.5 unit=°
